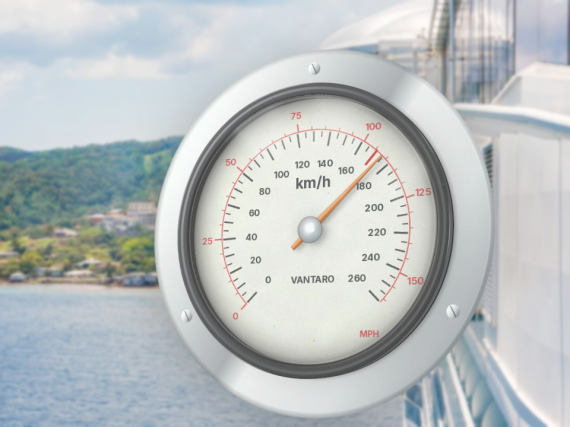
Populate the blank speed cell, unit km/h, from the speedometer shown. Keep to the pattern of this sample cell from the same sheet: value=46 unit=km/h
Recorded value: value=175 unit=km/h
